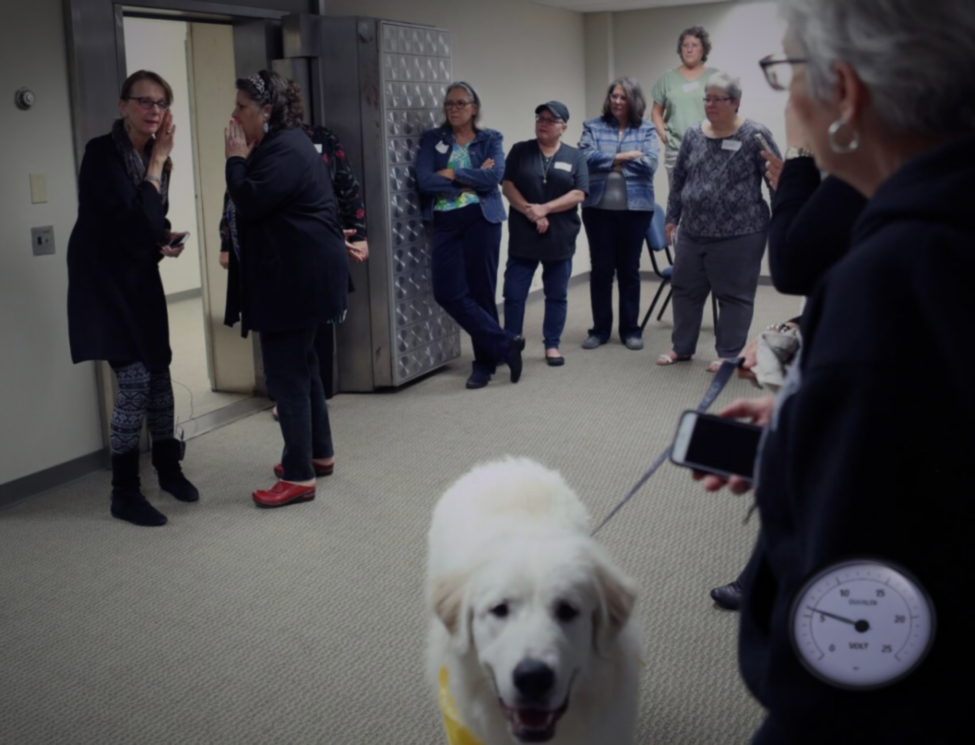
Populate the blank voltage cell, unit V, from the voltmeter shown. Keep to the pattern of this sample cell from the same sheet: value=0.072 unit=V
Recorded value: value=6 unit=V
